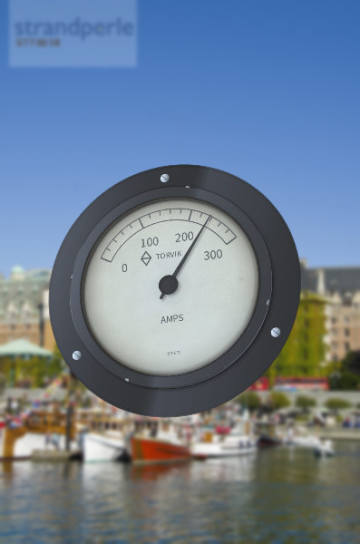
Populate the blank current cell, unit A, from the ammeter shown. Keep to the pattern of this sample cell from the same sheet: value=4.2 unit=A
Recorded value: value=240 unit=A
